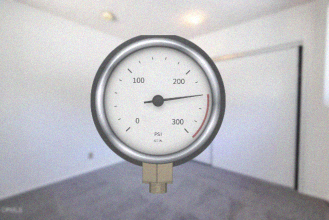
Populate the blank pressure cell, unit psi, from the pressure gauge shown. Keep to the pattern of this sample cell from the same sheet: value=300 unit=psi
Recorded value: value=240 unit=psi
